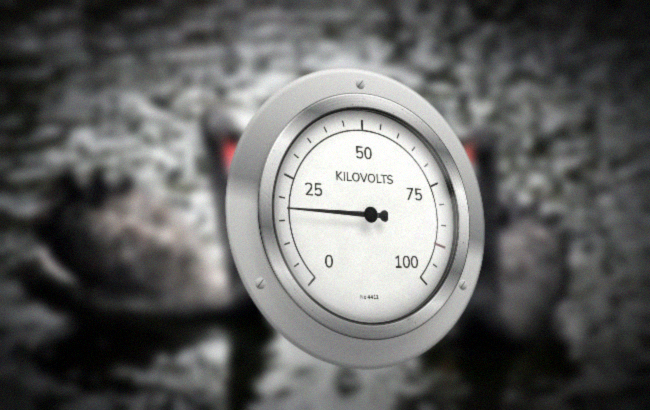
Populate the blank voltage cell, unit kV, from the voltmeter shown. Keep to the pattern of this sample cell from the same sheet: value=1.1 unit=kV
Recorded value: value=17.5 unit=kV
